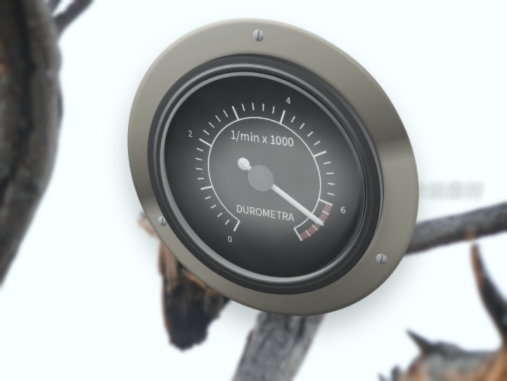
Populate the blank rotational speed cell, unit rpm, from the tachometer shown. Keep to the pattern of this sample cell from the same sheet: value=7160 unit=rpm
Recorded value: value=6400 unit=rpm
